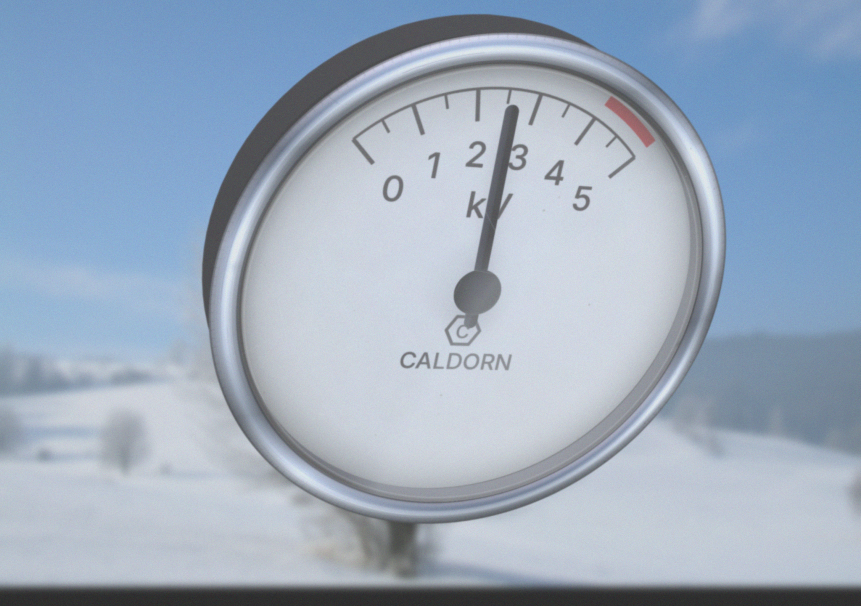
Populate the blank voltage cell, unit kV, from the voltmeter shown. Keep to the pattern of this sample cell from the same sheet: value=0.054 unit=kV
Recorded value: value=2.5 unit=kV
